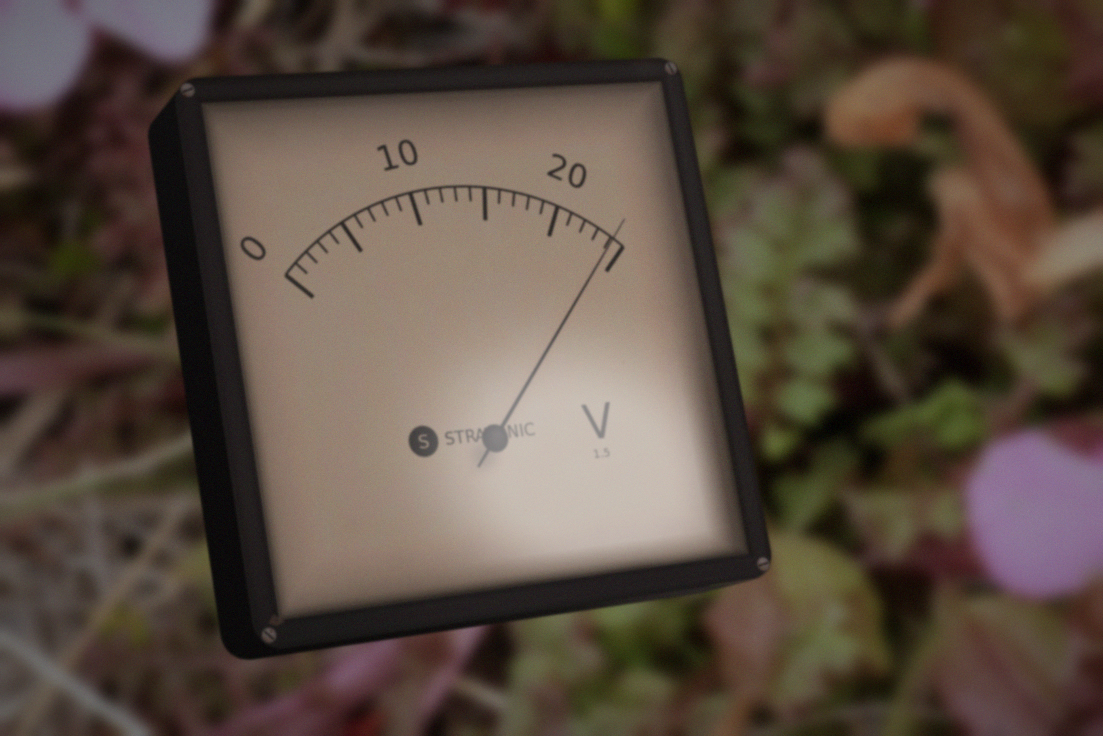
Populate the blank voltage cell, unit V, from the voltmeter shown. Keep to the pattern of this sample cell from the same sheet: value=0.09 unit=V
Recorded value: value=24 unit=V
